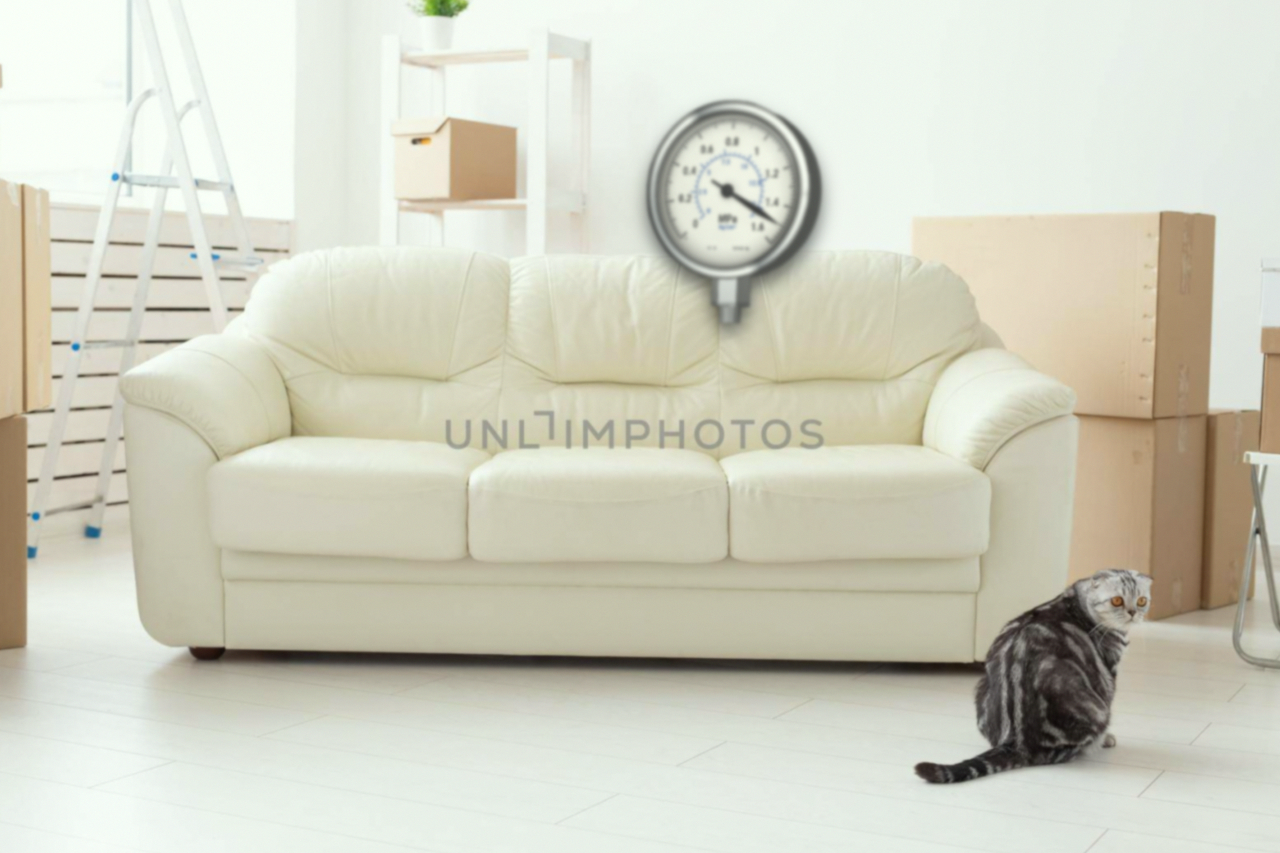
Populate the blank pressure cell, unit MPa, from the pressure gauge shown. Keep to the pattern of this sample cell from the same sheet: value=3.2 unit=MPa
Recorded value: value=1.5 unit=MPa
